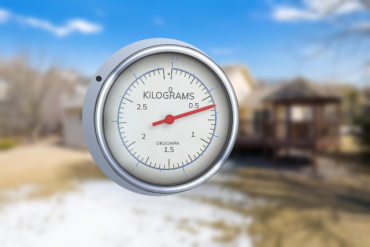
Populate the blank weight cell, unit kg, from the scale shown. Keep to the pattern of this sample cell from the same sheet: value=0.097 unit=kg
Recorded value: value=0.6 unit=kg
